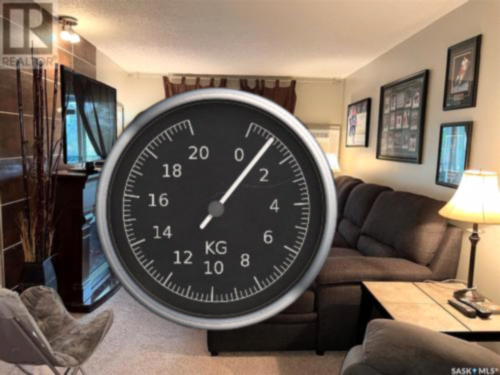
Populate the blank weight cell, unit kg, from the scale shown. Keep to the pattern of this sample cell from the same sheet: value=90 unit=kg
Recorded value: value=1 unit=kg
